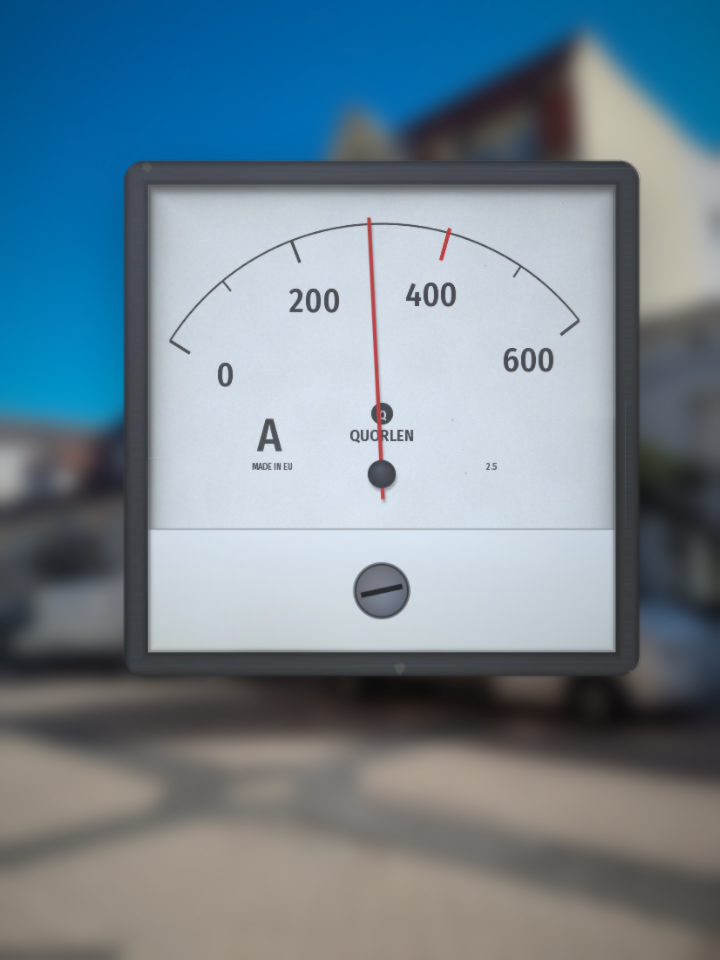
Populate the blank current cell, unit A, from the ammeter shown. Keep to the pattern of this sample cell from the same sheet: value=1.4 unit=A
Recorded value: value=300 unit=A
